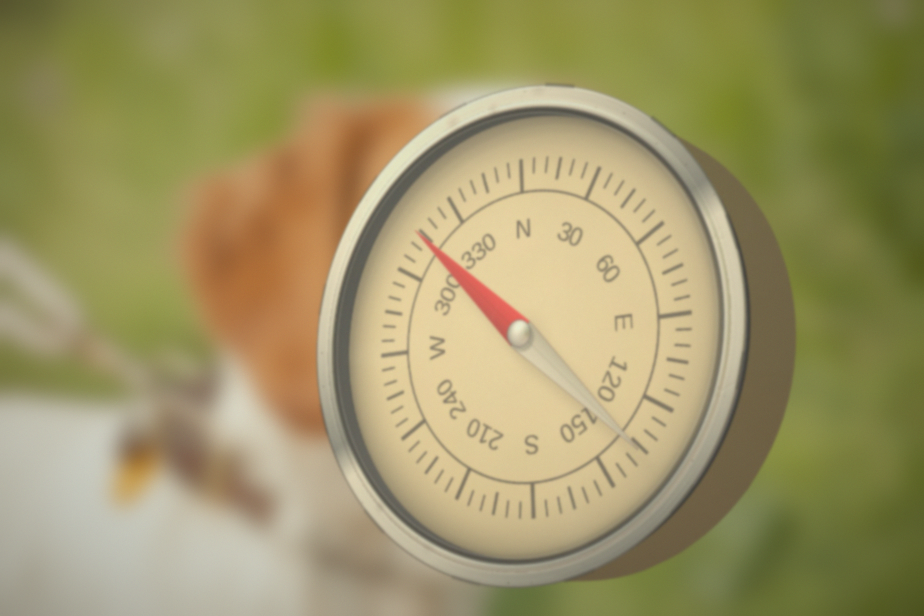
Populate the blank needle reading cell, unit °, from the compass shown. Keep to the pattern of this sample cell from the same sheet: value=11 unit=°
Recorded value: value=315 unit=°
